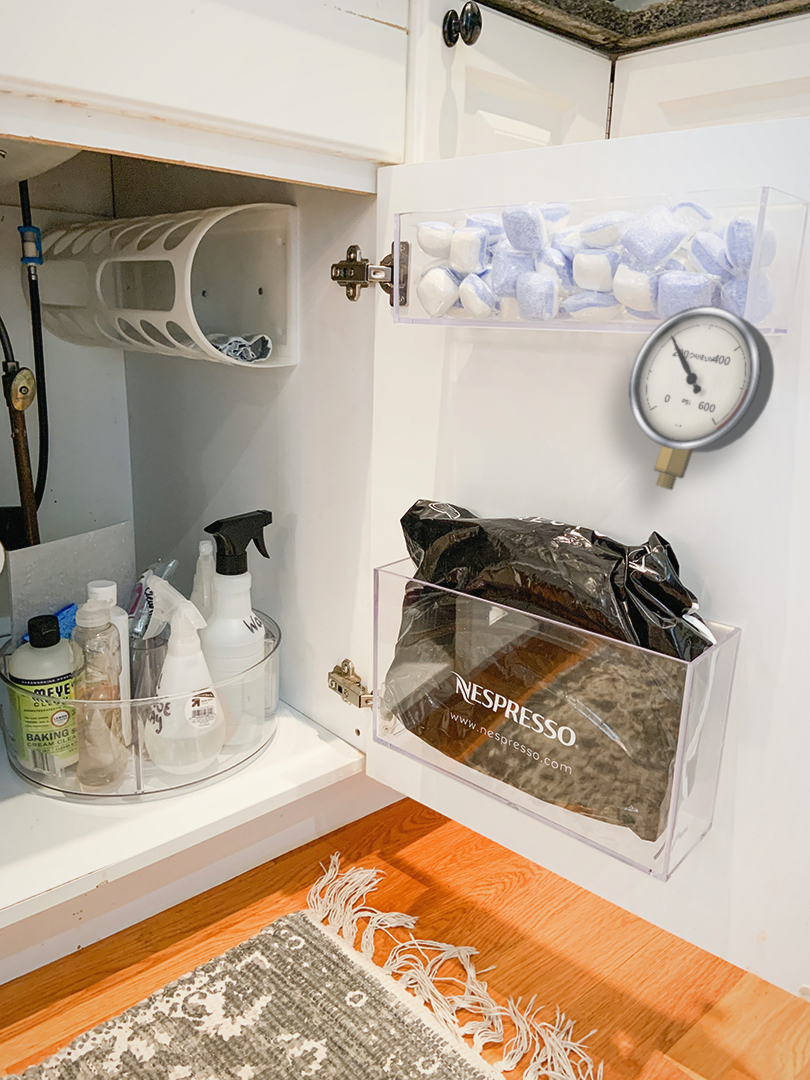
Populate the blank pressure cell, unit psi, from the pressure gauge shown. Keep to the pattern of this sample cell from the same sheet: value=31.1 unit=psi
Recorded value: value=200 unit=psi
